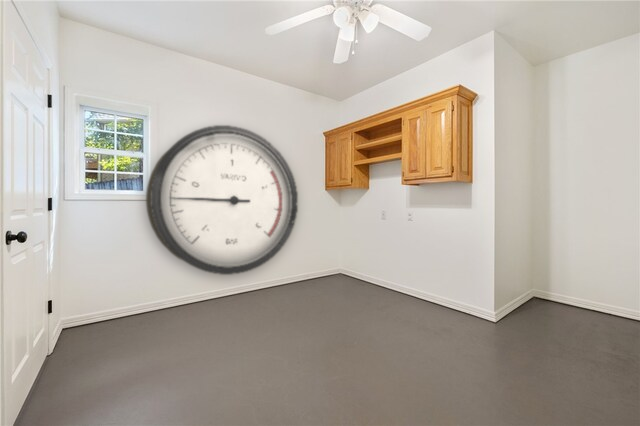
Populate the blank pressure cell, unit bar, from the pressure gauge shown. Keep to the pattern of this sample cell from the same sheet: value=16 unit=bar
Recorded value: value=-0.3 unit=bar
